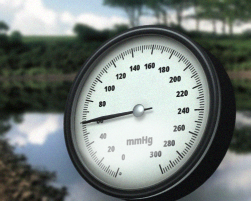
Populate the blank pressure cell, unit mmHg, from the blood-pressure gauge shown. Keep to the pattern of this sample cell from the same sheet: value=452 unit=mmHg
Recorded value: value=60 unit=mmHg
